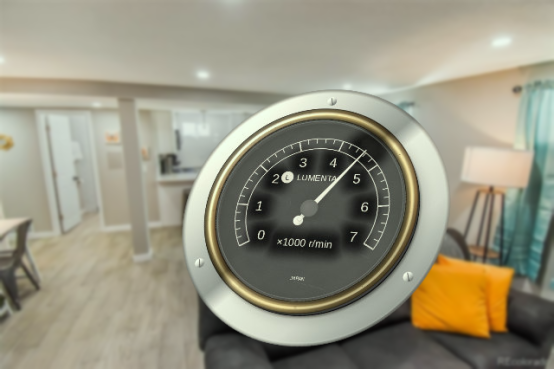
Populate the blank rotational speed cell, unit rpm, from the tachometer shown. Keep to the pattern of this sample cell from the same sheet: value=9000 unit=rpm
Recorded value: value=4600 unit=rpm
